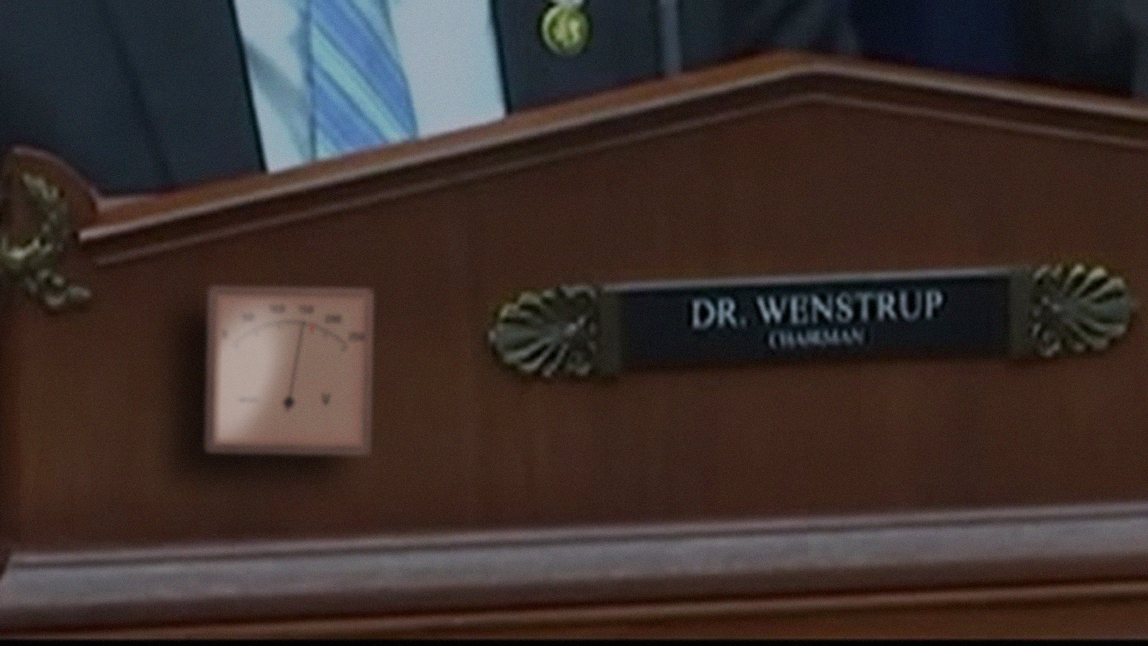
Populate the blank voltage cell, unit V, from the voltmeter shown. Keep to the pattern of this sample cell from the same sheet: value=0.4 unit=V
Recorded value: value=150 unit=V
